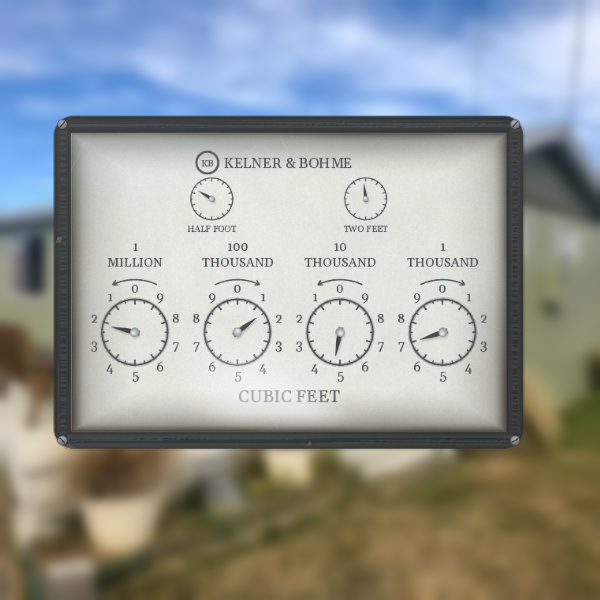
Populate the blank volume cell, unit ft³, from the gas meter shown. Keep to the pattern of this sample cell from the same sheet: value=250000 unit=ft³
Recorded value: value=214700 unit=ft³
